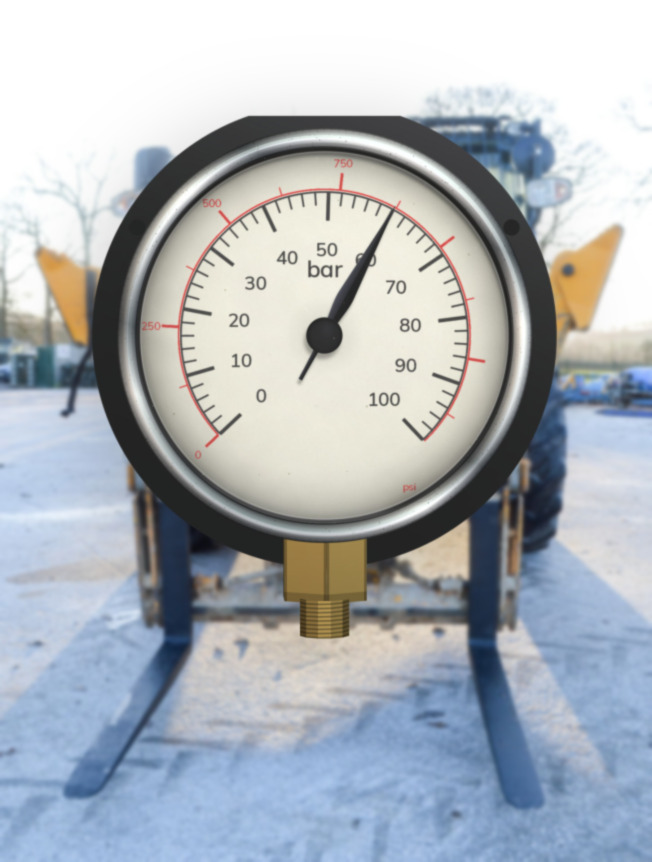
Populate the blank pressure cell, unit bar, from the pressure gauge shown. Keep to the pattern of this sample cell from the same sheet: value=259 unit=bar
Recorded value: value=60 unit=bar
